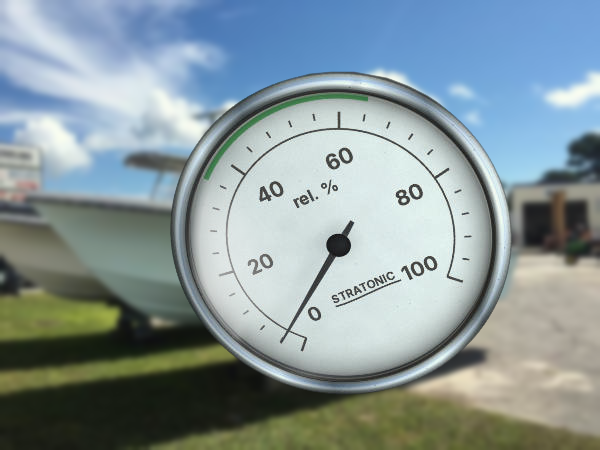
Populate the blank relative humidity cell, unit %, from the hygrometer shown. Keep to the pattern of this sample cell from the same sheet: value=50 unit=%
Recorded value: value=4 unit=%
